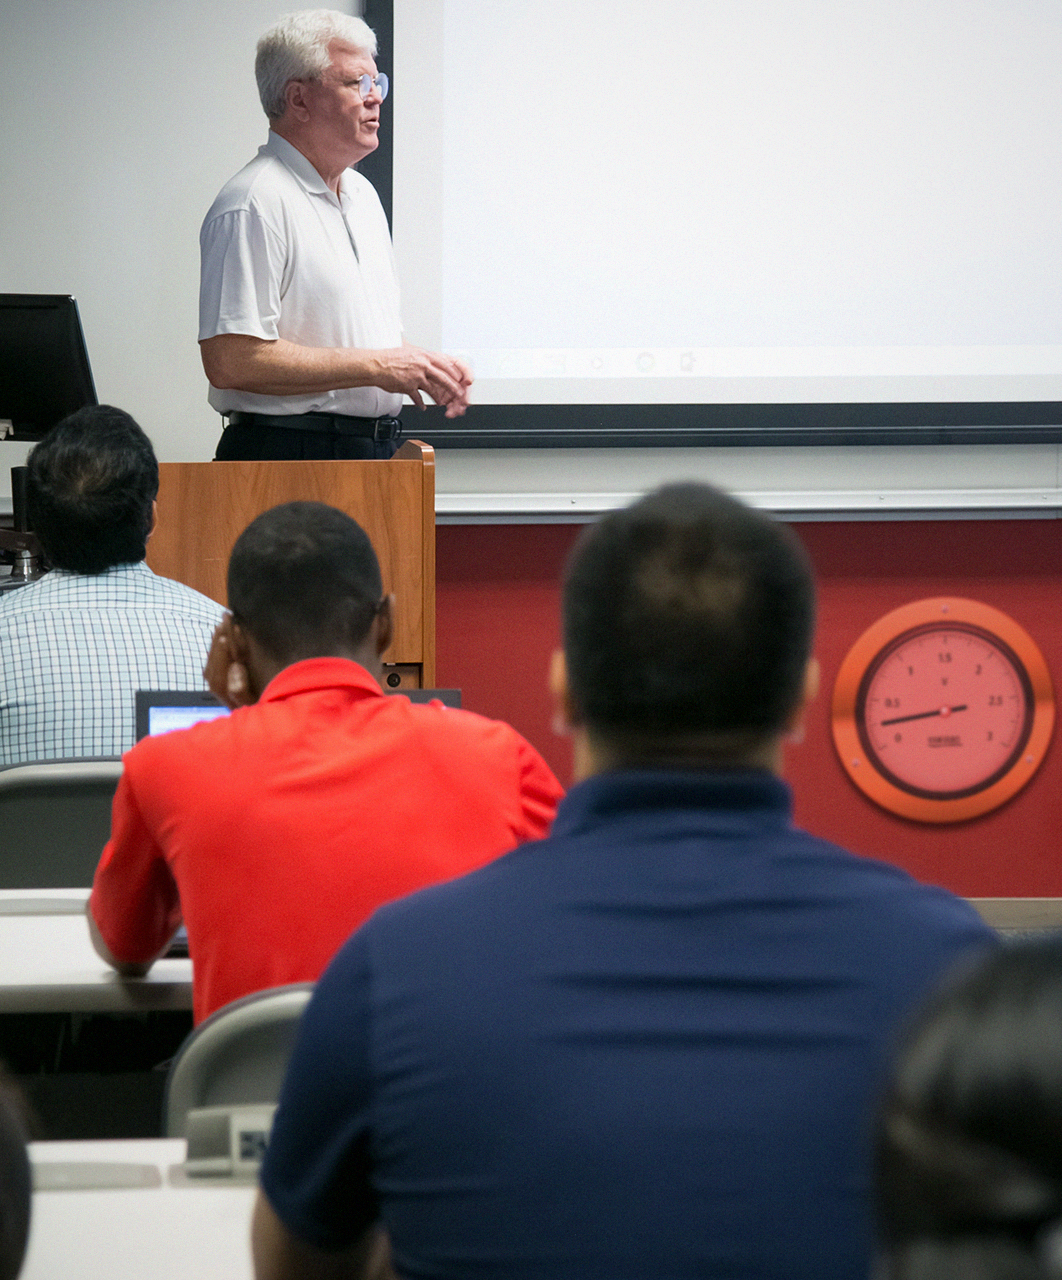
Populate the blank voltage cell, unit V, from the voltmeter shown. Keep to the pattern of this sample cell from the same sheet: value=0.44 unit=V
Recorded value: value=0.25 unit=V
